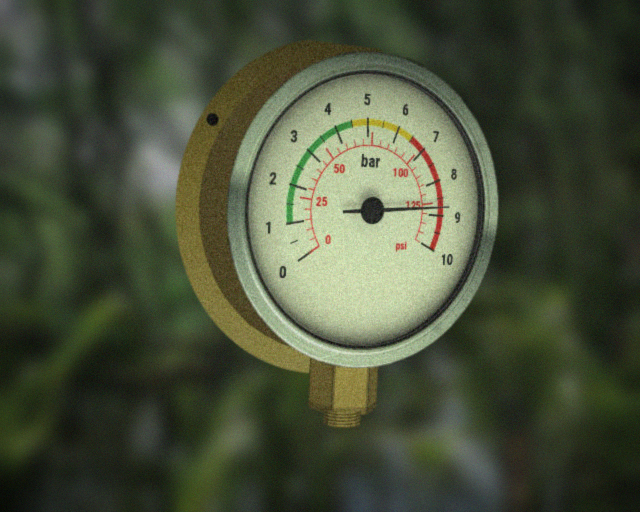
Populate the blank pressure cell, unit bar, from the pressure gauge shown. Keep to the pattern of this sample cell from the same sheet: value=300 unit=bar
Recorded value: value=8.75 unit=bar
